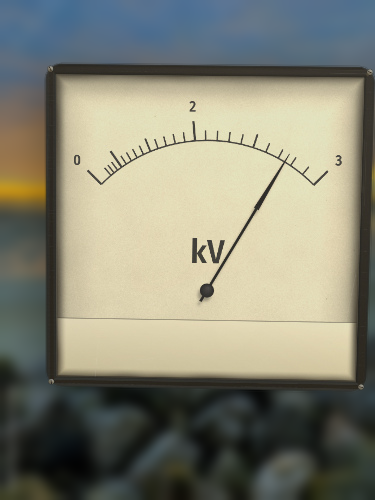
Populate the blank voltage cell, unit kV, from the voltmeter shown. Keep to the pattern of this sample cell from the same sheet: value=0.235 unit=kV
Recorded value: value=2.75 unit=kV
